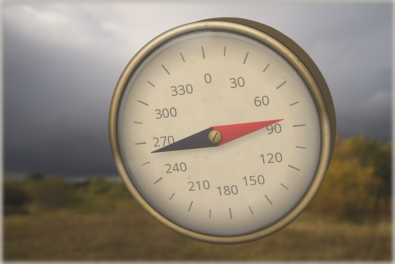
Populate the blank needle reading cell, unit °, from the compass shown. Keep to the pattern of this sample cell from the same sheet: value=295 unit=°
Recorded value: value=82.5 unit=°
